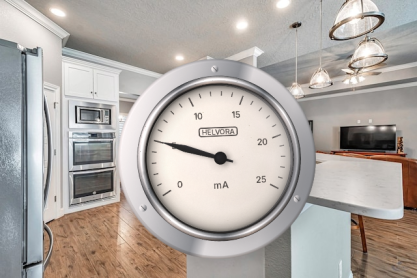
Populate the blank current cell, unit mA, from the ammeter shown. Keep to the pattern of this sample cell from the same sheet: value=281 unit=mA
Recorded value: value=5 unit=mA
